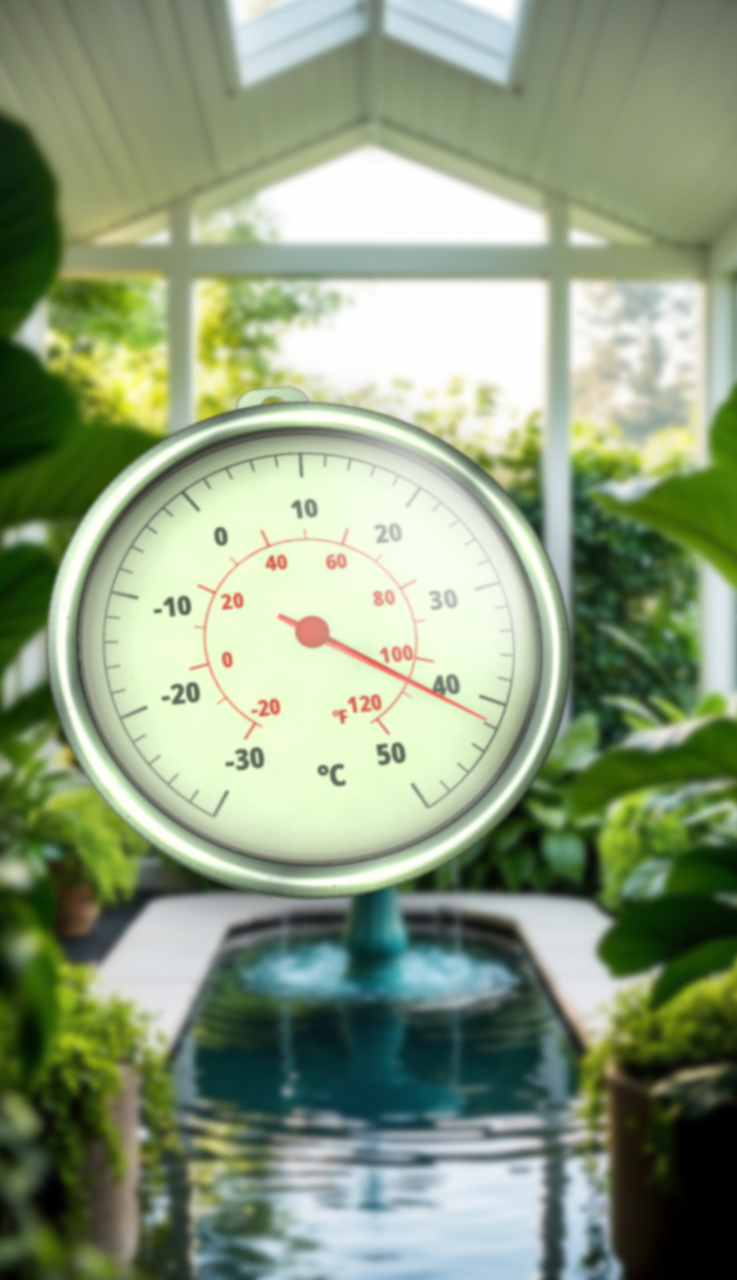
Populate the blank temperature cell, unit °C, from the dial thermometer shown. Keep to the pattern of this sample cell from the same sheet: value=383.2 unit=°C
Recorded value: value=42 unit=°C
